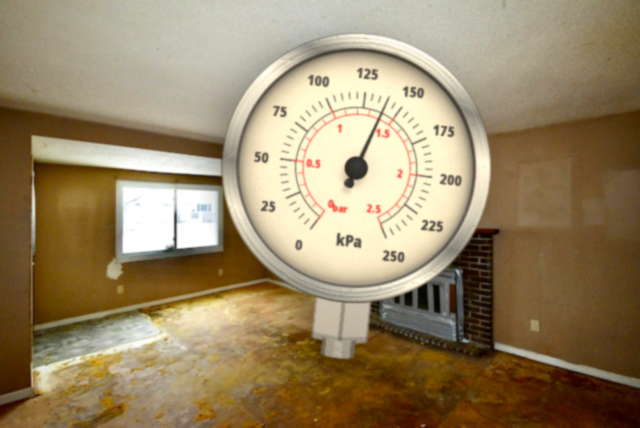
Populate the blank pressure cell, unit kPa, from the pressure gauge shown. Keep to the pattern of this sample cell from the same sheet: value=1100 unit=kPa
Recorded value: value=140 unit=kPa
